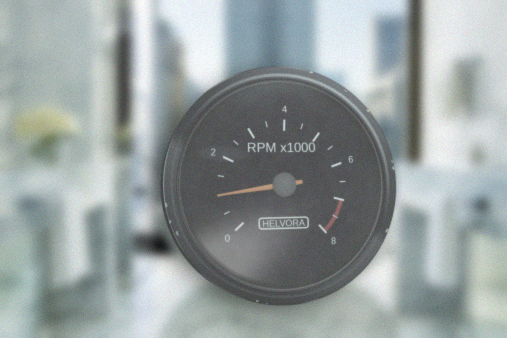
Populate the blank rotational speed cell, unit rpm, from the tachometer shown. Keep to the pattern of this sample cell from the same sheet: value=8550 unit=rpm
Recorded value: value=1000 unit=rpm
